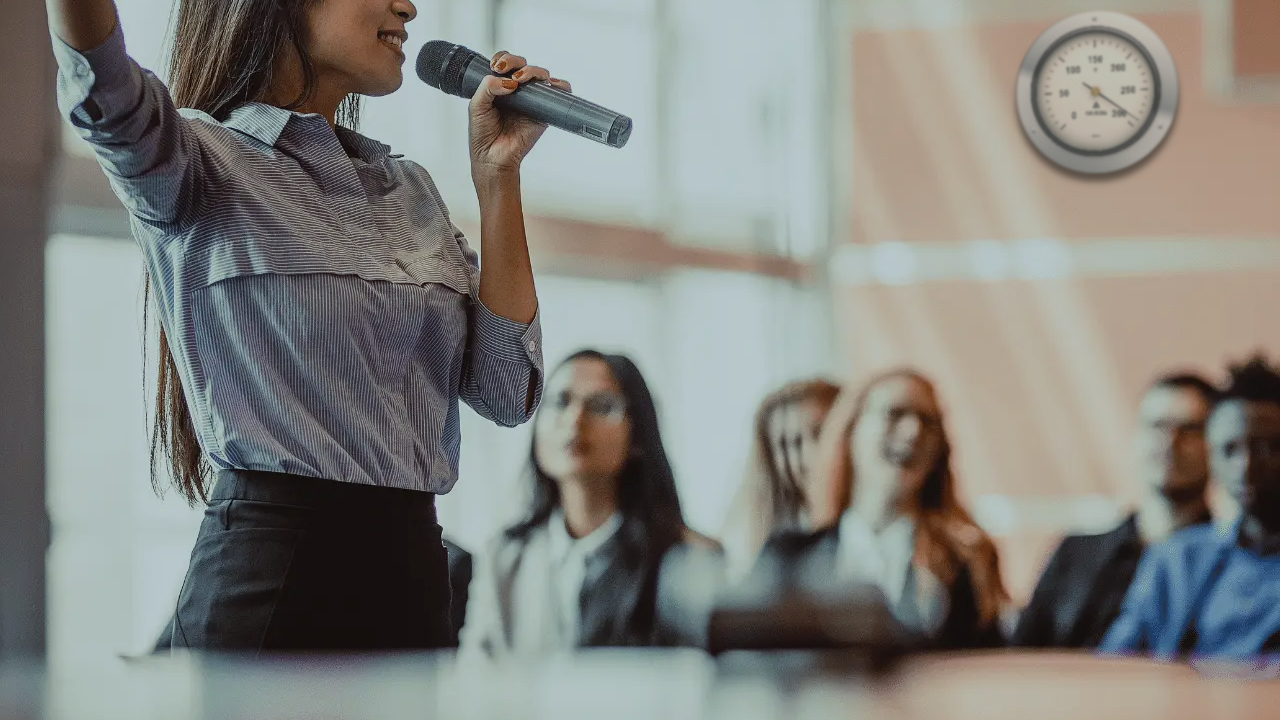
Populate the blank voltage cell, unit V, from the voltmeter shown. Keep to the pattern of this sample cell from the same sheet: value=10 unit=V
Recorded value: value=290 unit=V
